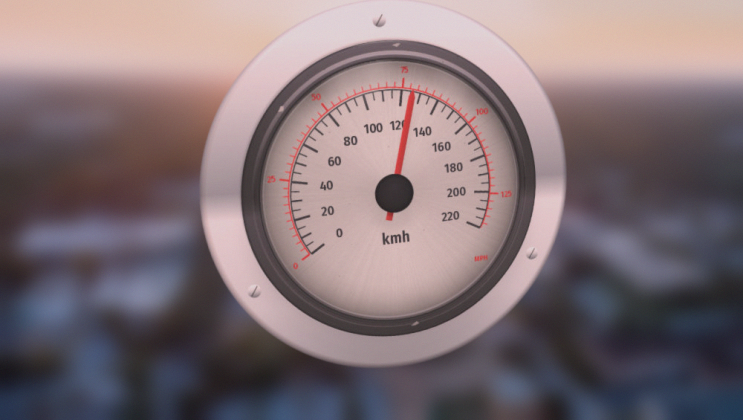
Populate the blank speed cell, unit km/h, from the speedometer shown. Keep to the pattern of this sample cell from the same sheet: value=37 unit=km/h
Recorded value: value=125 unit=km/h
